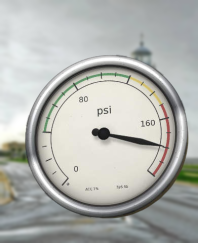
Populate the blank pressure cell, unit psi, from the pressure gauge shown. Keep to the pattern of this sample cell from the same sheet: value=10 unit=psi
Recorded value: value=180 unit=psi
